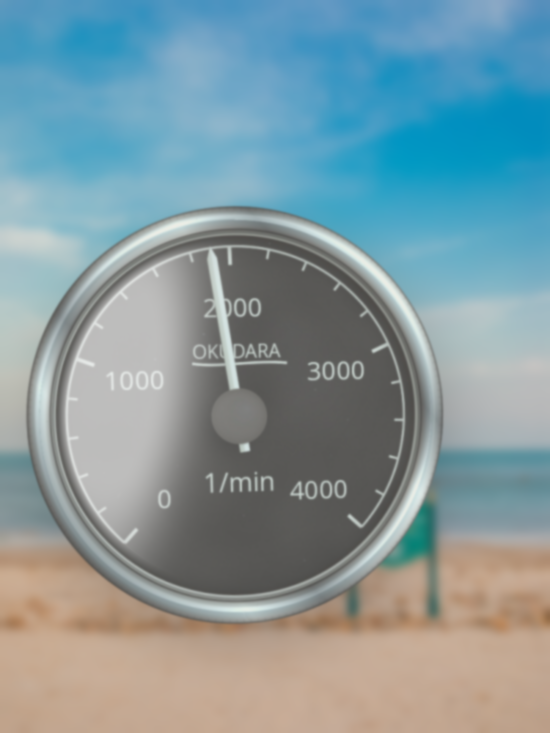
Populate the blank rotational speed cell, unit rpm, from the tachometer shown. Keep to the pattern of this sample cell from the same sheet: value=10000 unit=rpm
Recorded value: value=1900 unit=rpm
